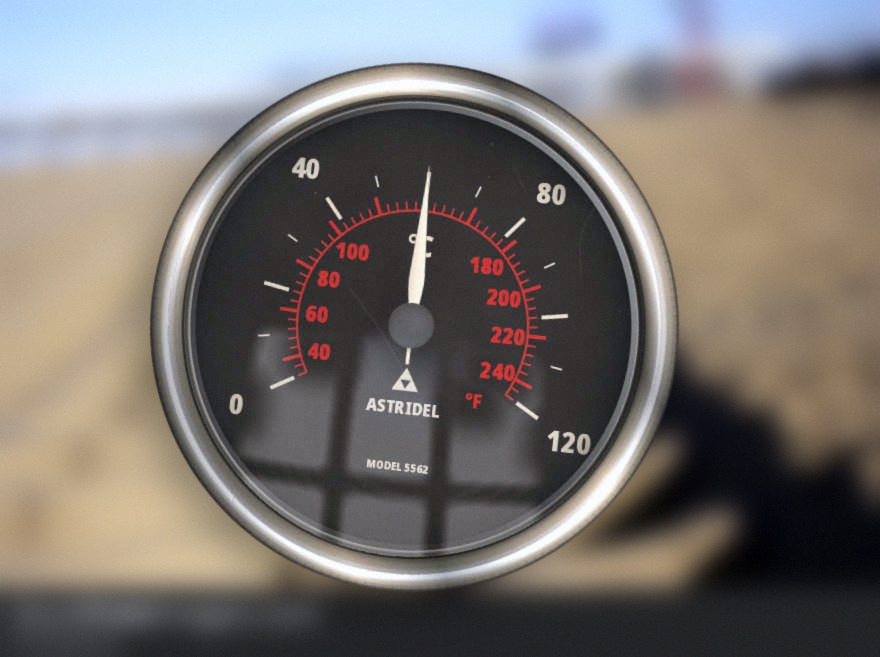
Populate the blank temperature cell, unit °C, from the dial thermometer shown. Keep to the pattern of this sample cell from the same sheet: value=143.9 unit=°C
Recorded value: value=60 unit=°C
